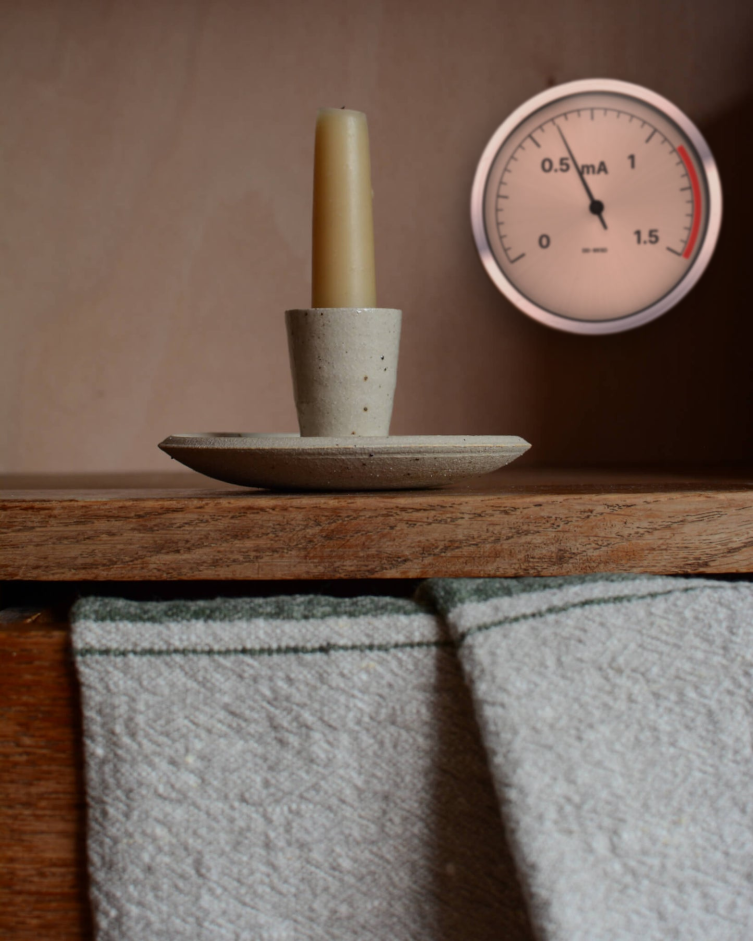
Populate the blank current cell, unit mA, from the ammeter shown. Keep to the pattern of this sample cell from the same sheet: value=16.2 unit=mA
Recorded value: value=0.6 unit=mA
